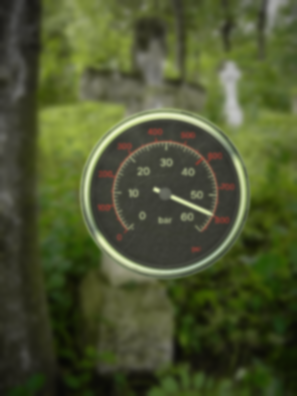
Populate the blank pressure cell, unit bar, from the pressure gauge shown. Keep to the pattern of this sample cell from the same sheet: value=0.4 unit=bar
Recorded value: value=55 unit=bar
